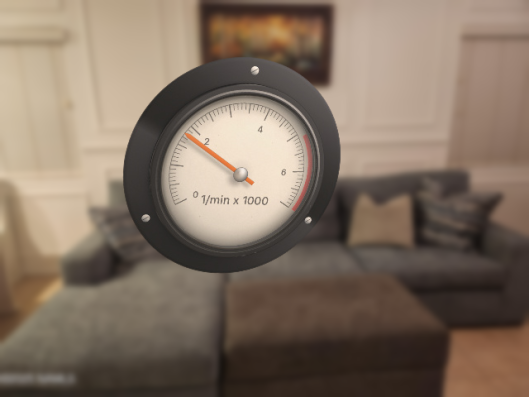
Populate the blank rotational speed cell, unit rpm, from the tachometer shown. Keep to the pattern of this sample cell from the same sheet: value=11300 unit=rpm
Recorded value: value=1800 unit=rpm
